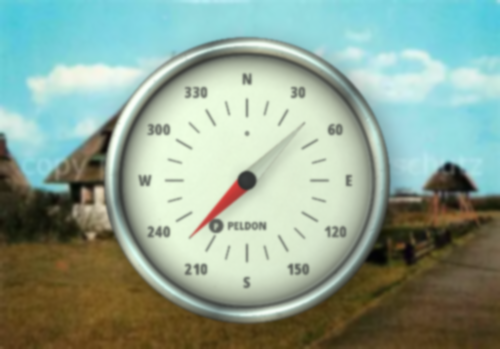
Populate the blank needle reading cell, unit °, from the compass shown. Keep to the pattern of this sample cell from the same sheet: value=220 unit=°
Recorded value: value=225 unit=°
